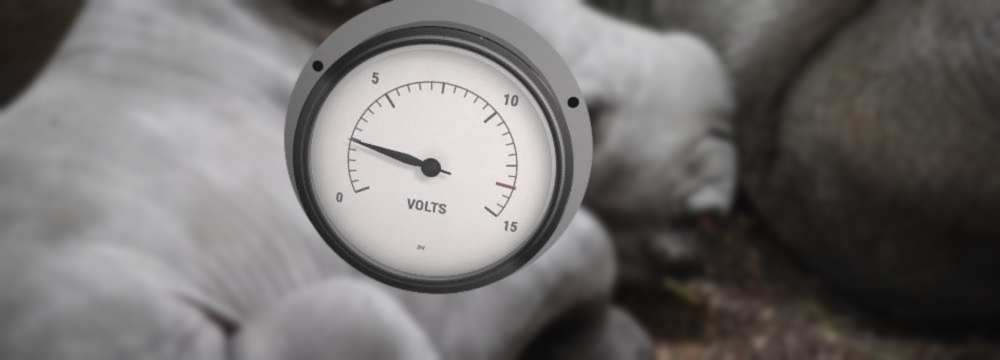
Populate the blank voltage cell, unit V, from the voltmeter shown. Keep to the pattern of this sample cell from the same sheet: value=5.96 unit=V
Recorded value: value=2.5 unit=V
